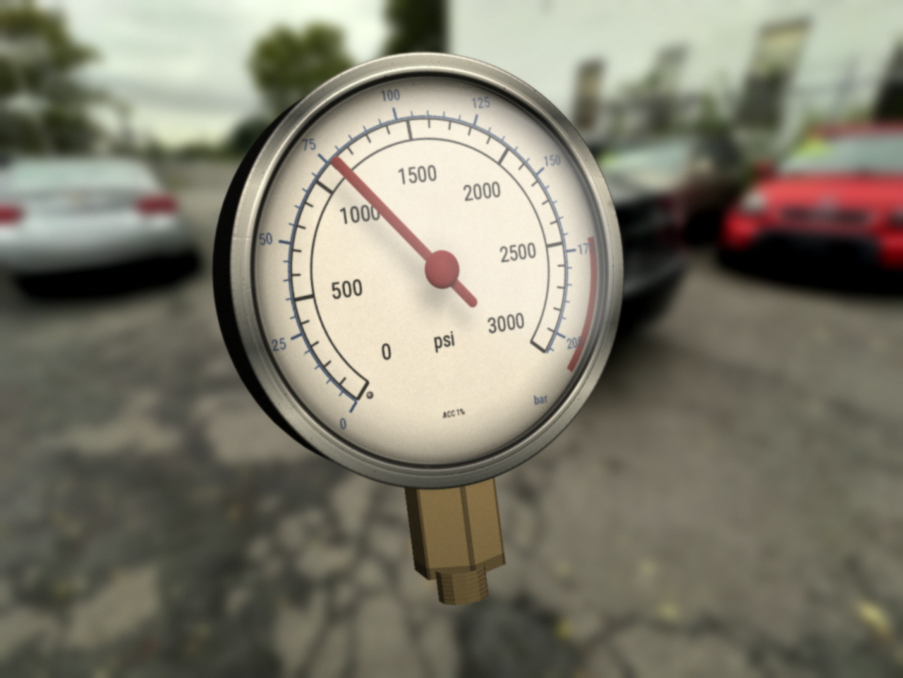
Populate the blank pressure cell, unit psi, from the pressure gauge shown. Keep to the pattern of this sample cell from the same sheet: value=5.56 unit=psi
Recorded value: value=1100 unit=psi
